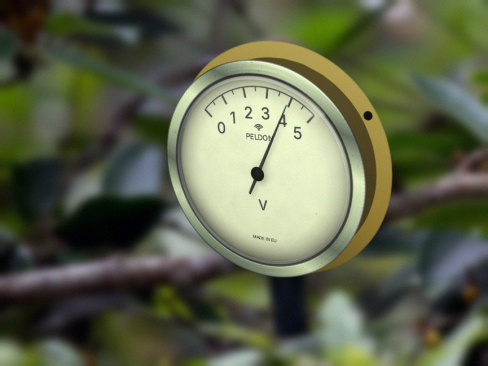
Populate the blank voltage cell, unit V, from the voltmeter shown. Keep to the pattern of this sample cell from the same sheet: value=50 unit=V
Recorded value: value=4 unit=V
